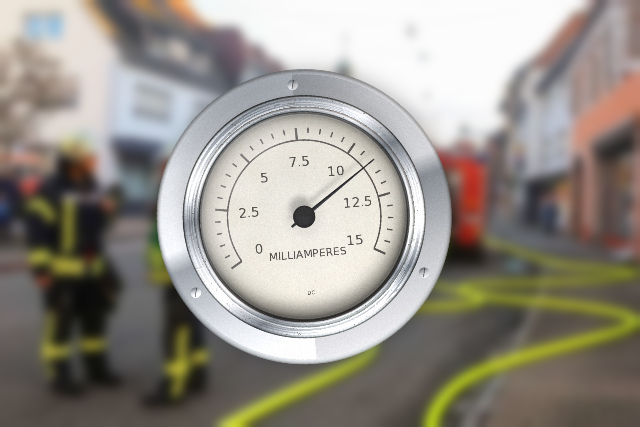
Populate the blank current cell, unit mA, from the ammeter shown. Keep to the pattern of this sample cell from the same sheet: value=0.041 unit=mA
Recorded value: value=11 unit=mA
